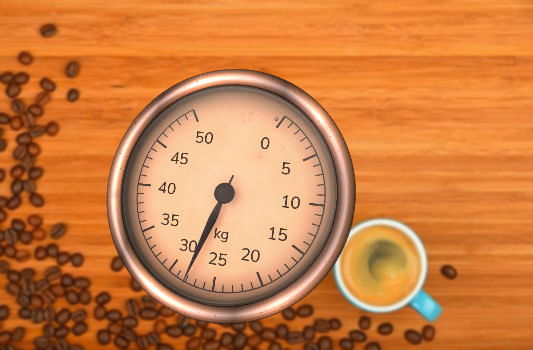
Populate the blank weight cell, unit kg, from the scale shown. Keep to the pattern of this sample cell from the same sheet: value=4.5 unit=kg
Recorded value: value=28 unit=kg
